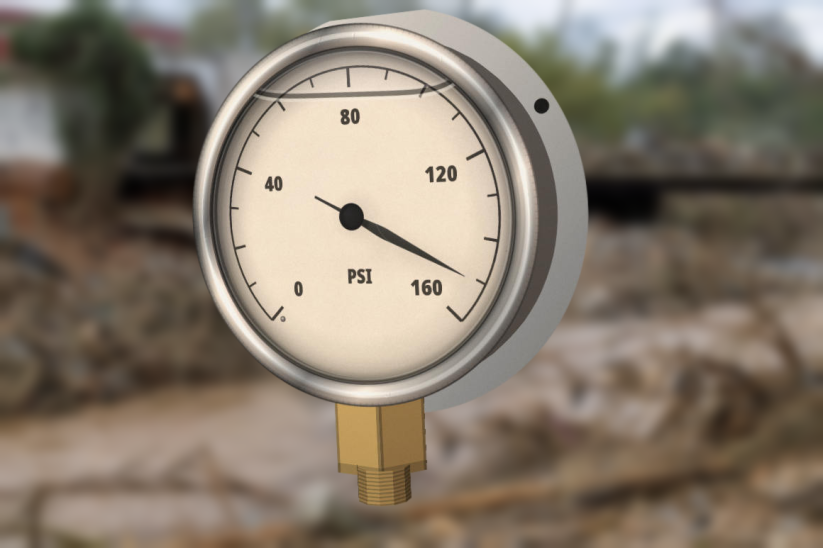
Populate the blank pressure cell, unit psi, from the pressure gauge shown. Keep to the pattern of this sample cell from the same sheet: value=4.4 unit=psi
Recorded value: value=150 unit=psi
